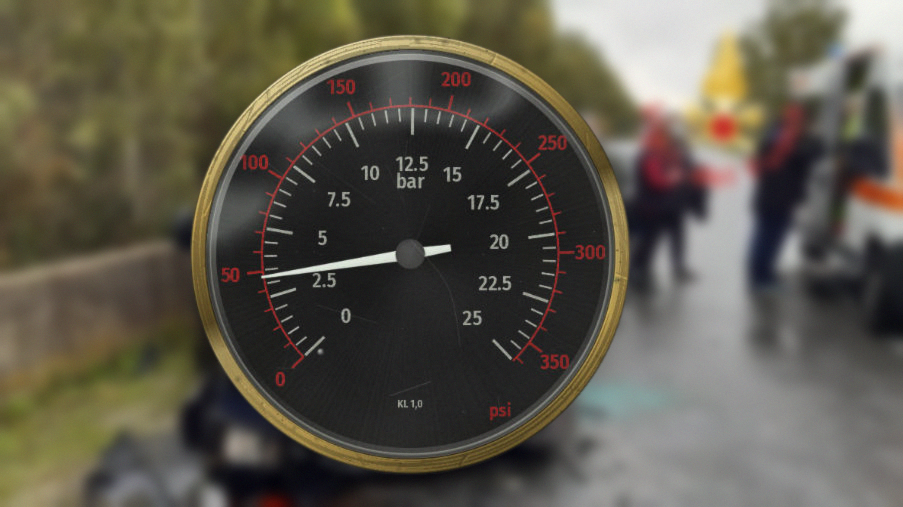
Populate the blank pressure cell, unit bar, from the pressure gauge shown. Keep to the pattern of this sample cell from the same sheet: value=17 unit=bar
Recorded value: value=3.25 unit=bar
